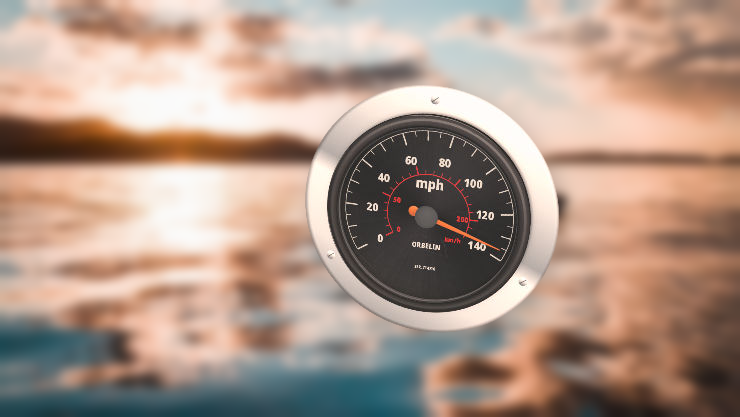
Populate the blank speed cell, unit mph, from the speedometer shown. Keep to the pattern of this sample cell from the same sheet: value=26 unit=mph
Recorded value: value=135 unit=mph
